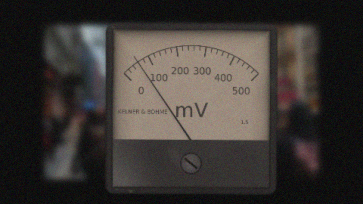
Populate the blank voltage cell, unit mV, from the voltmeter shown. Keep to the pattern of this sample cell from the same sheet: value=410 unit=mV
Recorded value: value=60 unit=mV
